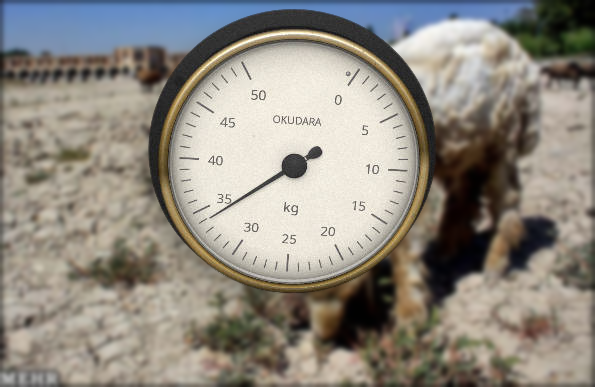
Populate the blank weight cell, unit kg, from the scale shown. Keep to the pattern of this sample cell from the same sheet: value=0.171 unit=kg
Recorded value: value=34 unit=kg
